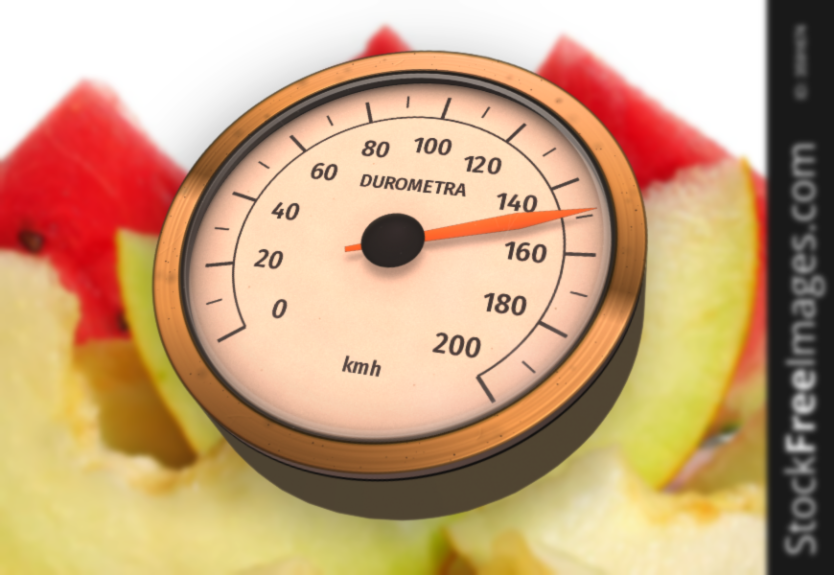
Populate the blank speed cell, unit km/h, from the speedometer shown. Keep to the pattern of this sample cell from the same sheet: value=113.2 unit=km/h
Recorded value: value=150 unit=km/h
